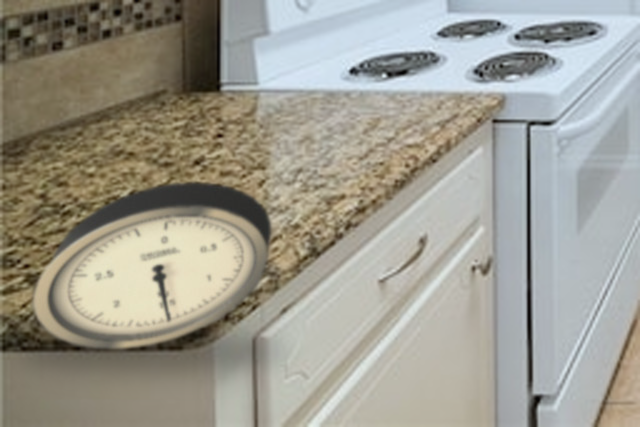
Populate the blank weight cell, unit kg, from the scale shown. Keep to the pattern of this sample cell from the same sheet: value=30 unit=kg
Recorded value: value=1.5 unit=kg
